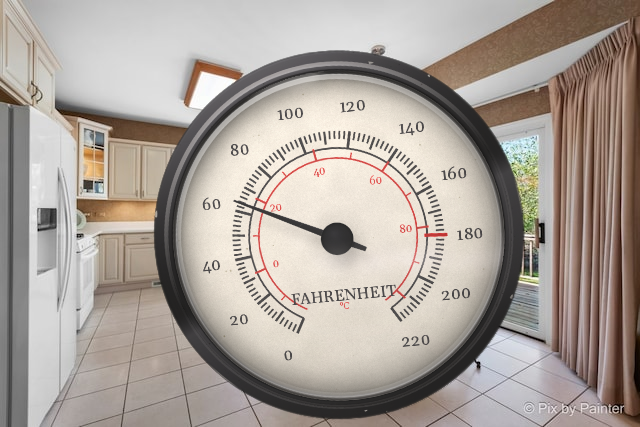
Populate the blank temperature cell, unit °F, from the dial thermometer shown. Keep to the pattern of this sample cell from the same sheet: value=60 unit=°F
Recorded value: value=64 unit=°F
